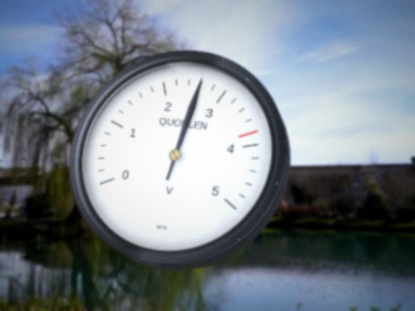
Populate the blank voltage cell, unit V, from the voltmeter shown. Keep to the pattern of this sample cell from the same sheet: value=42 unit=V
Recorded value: value=2.6 unit=V
